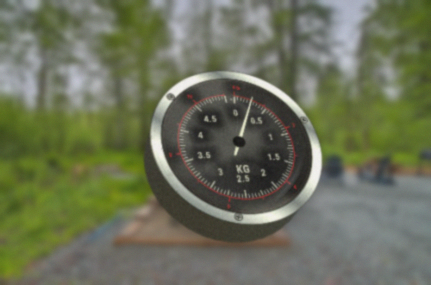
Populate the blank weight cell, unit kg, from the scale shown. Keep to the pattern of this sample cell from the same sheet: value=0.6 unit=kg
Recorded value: value=0.25 unit=kg
